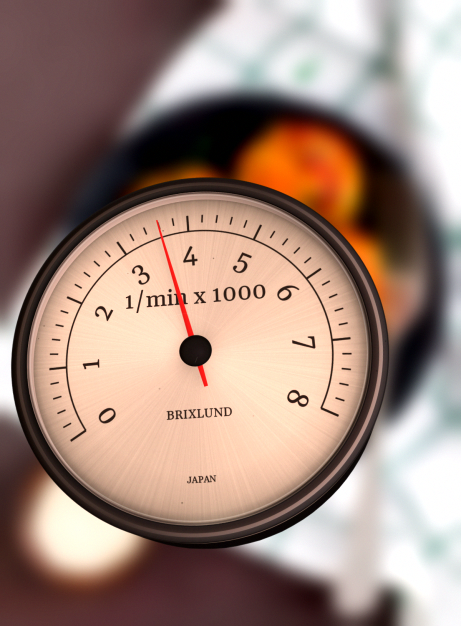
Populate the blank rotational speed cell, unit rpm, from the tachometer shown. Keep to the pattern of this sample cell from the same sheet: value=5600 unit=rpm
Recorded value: value=3600 unit=rpm
